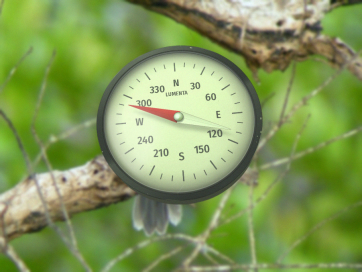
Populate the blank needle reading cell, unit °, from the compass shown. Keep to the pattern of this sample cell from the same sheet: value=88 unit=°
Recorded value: value=290 unit=°
